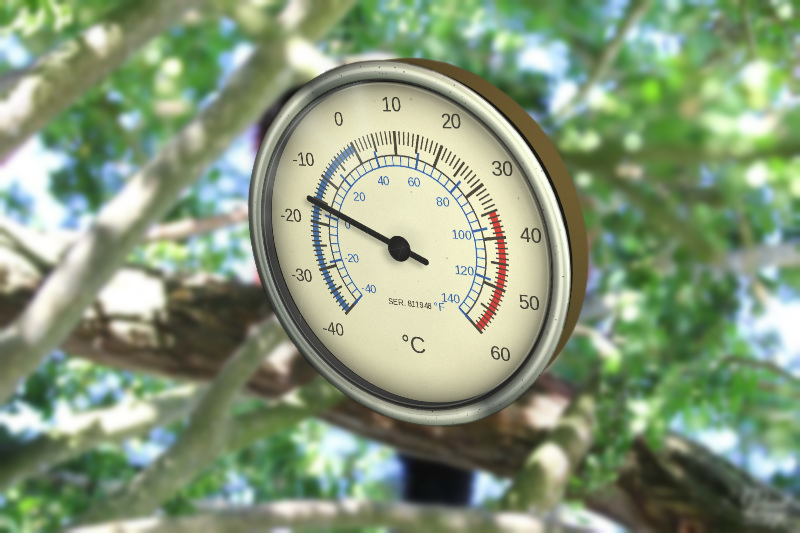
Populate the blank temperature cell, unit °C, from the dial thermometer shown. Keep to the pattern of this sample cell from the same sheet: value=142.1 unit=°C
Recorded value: value=-15 unit=°C
